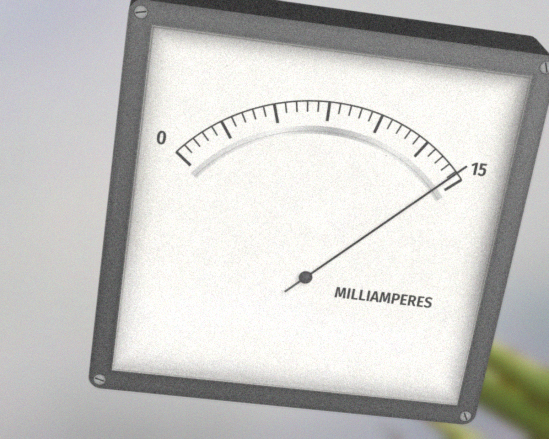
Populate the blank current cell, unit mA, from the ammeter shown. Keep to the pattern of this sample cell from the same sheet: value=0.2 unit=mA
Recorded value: value=14.5 unit=mA
